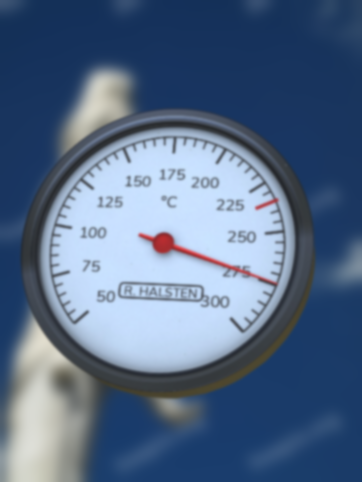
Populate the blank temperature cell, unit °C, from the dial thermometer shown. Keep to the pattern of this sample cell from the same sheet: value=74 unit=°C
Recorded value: value=275 unit=°C
